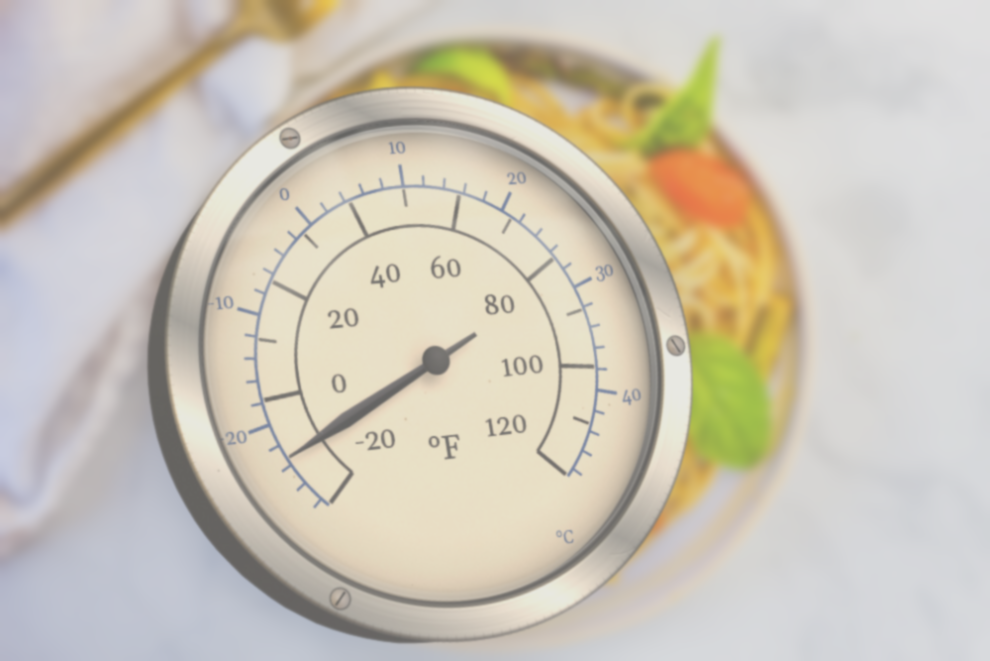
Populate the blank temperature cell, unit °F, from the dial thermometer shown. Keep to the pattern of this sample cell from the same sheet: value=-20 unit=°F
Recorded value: value=-10 unit=°F
